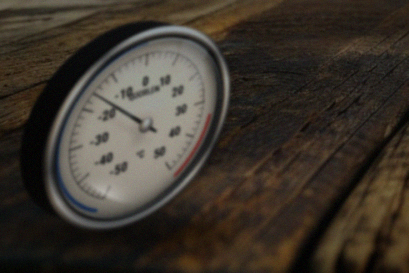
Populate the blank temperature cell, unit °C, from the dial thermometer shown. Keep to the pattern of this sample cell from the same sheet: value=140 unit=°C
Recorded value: value=-16 unit=°C
